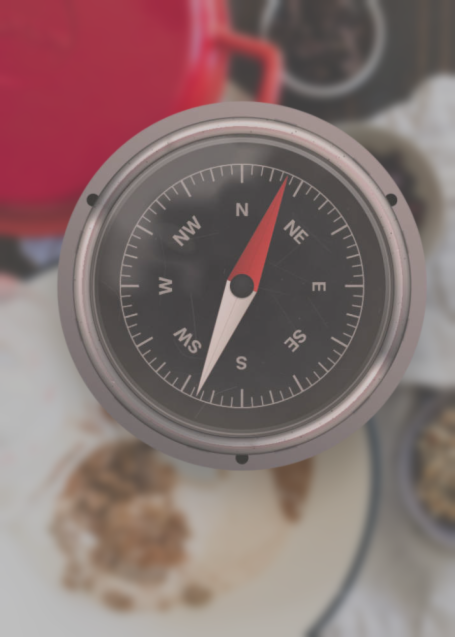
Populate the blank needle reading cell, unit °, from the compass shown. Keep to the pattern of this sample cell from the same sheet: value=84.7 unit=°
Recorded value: value=22.5 unit=°
